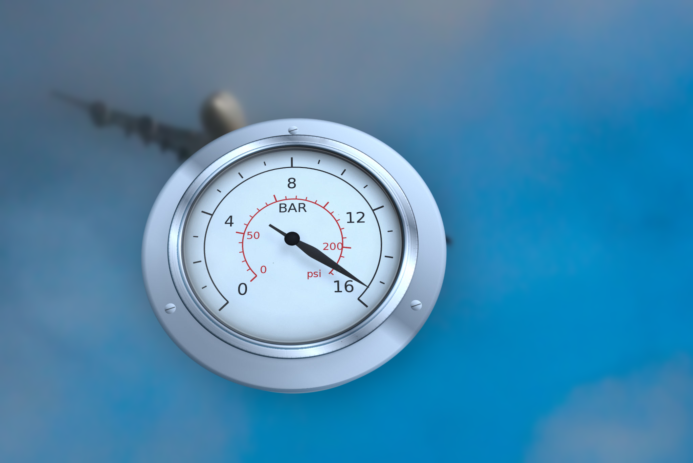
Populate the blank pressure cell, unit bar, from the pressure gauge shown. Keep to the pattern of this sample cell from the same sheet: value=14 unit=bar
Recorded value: value=15.5 unit=bar
